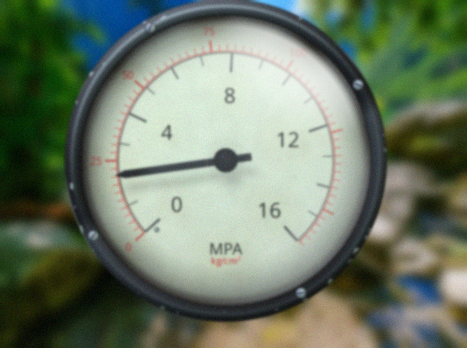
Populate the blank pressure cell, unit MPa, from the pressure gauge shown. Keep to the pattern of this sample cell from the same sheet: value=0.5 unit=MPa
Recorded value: value=2 unit=MPa
